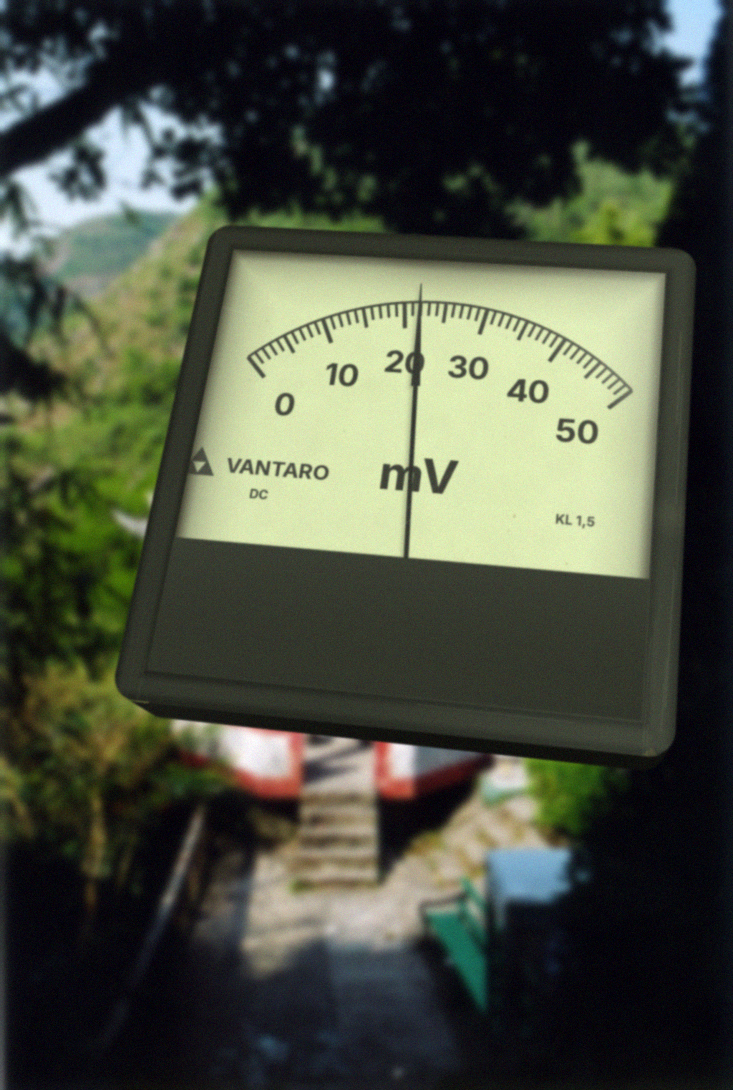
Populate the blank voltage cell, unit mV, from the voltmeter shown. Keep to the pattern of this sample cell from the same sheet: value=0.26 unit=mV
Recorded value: value=22 unit=mV
